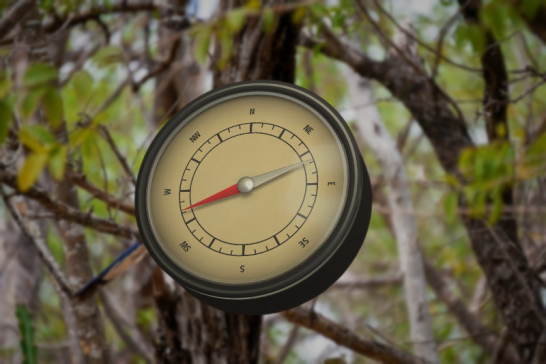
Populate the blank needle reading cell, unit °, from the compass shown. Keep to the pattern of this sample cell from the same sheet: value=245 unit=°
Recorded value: value=250 unit=°
